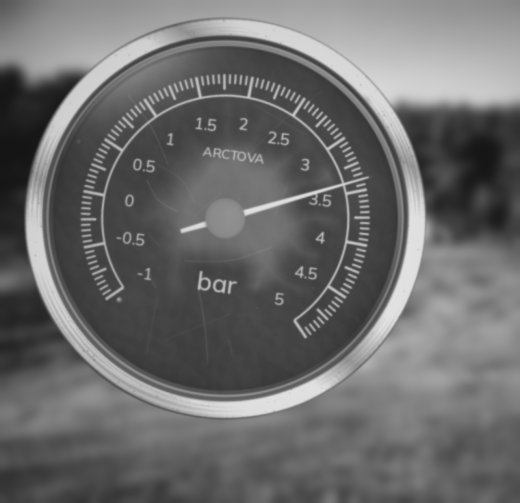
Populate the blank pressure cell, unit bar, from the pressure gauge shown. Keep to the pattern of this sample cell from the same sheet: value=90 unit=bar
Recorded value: value=3.4 unit=bar
